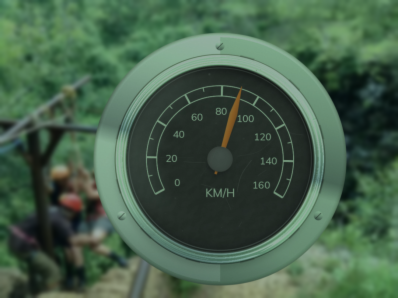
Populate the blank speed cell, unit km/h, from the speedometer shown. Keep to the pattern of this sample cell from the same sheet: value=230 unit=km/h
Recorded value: value=90 unit=km/h
